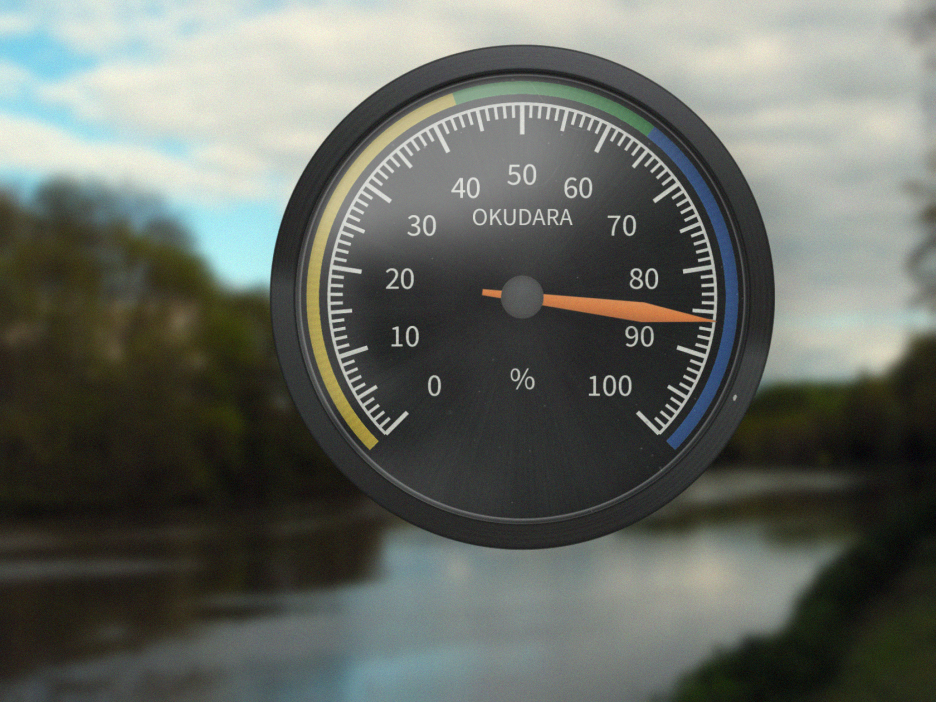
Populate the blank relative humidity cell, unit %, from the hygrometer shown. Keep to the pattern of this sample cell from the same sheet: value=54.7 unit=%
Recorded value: value=86 unit=%
